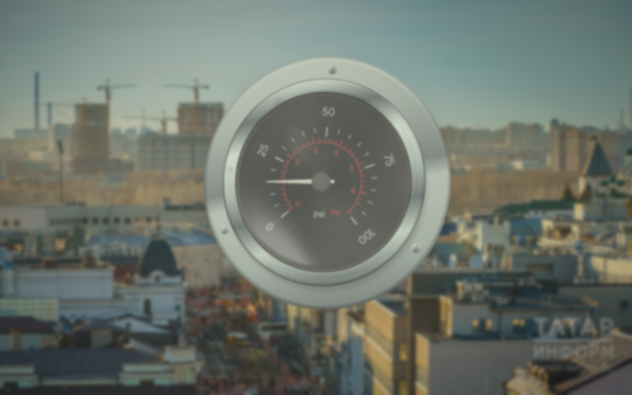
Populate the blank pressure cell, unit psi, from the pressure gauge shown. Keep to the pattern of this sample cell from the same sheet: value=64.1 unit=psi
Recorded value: value=15 unit=psi
